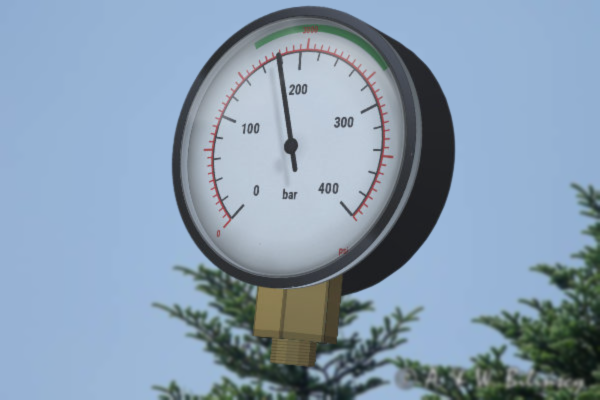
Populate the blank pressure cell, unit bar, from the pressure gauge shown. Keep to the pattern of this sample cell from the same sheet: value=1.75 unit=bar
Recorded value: value=180 unit=bar
